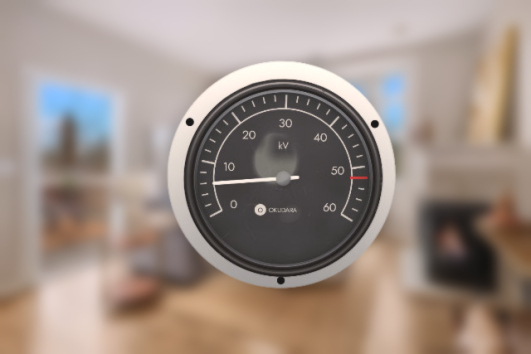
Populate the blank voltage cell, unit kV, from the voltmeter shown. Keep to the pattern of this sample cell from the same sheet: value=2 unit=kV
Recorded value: value=6 unit=kV
